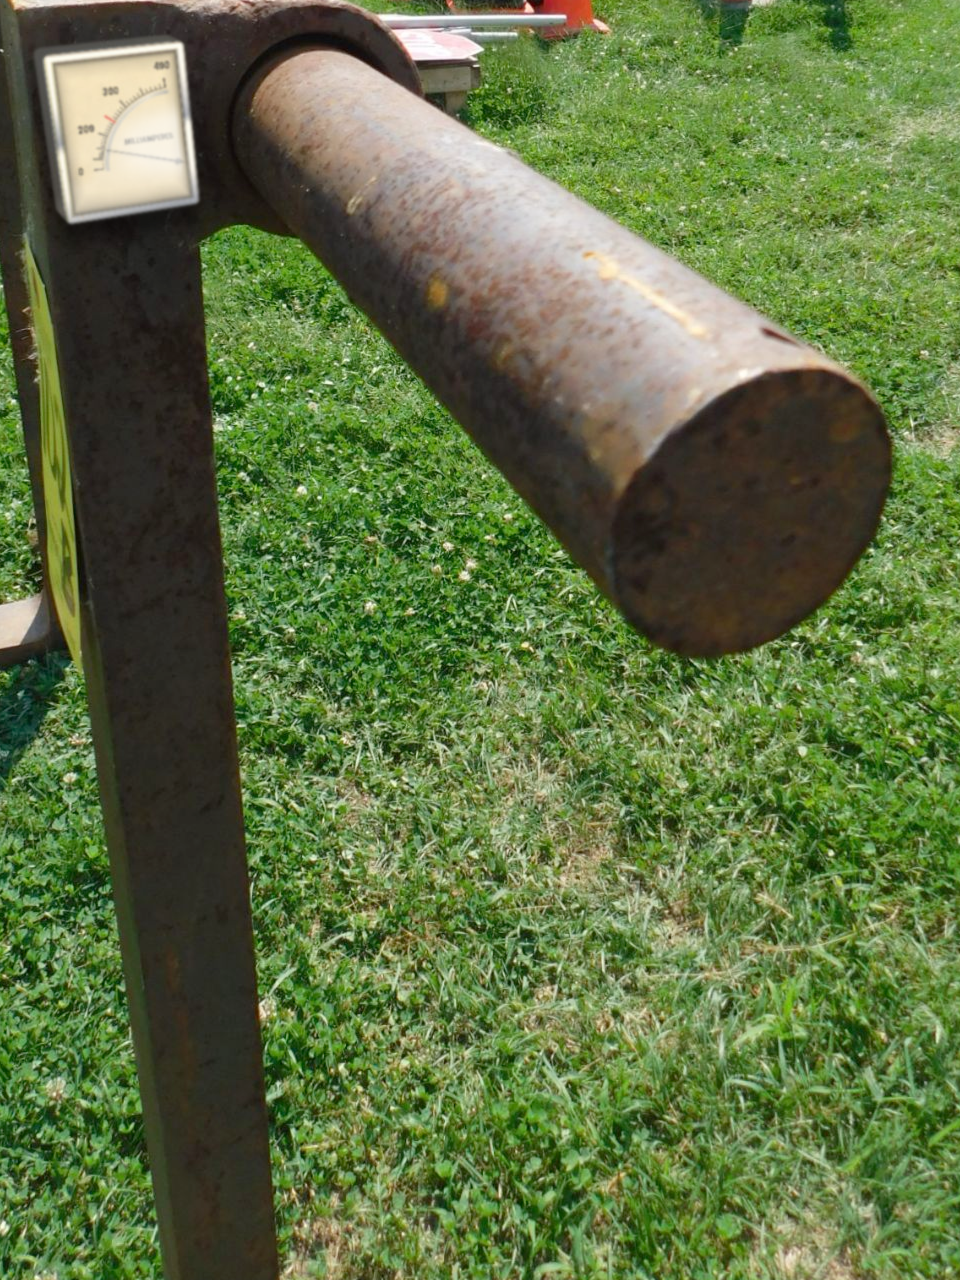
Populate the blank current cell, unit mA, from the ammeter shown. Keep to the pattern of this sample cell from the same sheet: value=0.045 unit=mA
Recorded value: value=150 unit=mA
